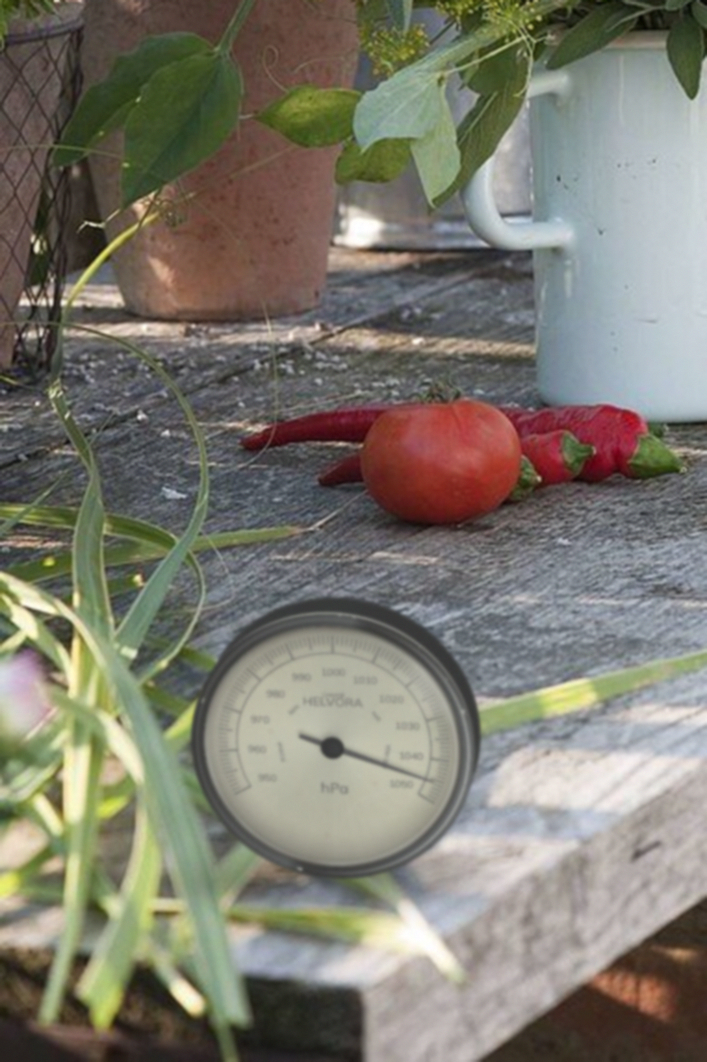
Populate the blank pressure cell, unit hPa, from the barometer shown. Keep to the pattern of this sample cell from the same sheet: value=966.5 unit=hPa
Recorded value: value=1045 unit=hPa
